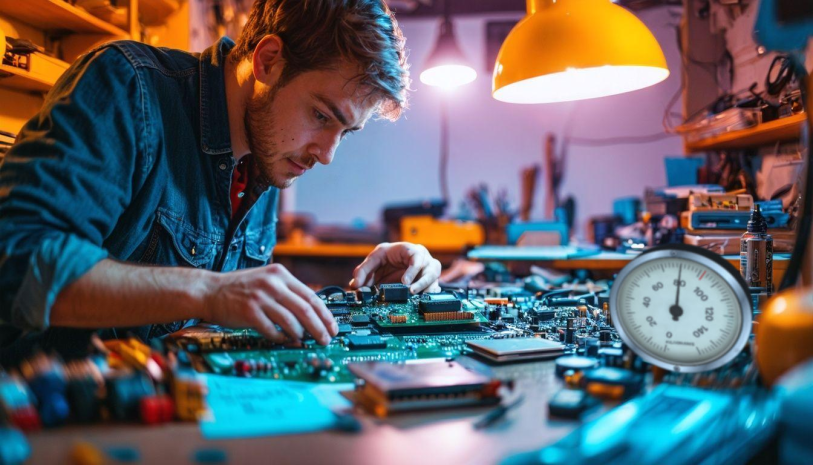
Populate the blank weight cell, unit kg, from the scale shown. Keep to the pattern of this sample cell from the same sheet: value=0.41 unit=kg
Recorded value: value=80 unit=kg
